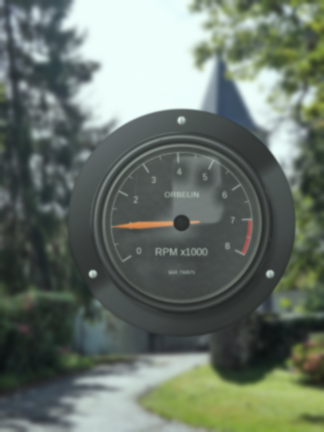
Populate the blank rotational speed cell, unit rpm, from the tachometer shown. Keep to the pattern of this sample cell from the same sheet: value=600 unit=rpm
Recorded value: value=1000 unit=rpm
